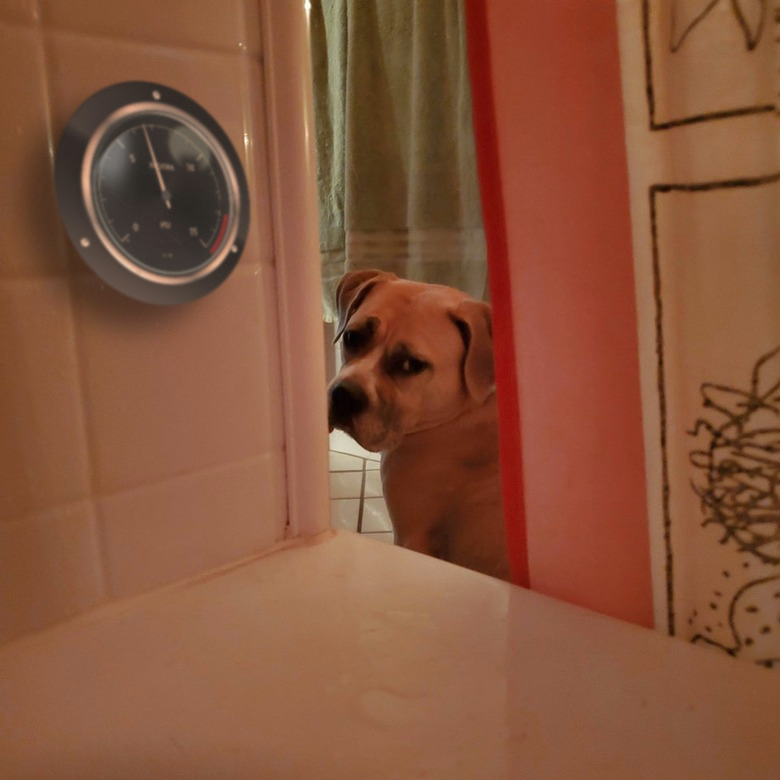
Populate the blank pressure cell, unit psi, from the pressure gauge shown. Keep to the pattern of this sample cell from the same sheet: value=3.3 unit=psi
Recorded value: value=6.5 unit=psi
